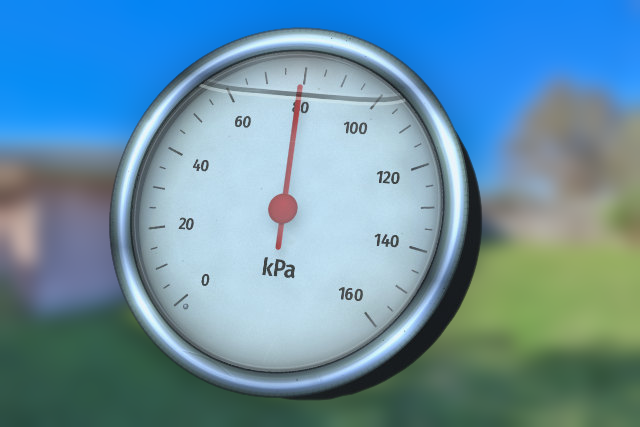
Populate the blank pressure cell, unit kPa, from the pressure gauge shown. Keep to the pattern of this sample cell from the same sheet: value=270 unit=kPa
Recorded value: value=80 unit=kPa
